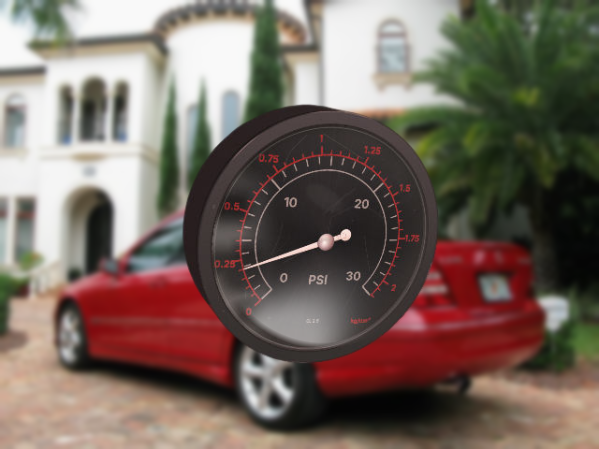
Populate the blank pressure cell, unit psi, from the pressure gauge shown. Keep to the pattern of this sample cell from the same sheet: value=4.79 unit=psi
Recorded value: value=3 unit=psi
